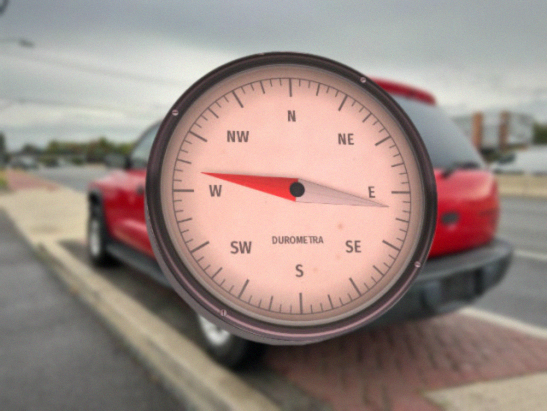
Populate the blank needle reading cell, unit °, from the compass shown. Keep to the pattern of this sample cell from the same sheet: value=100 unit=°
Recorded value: value=280 unit=°
